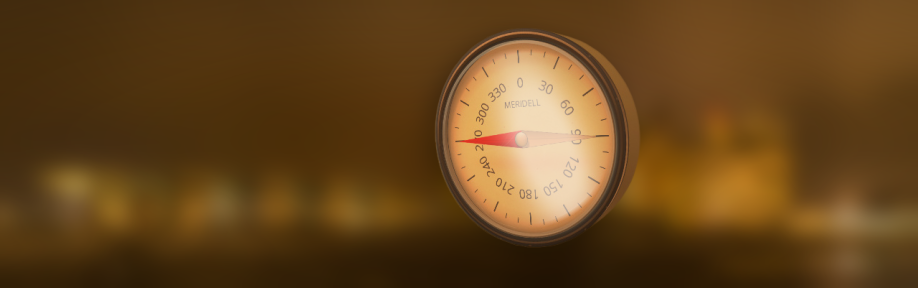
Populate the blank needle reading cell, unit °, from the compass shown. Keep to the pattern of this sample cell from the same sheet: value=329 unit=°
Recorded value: value=270 unit=°
